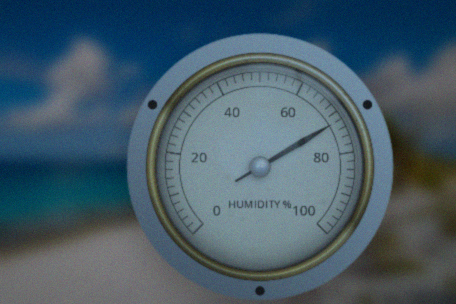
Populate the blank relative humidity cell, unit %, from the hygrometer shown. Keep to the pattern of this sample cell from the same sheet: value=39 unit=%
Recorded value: value=72 unit=%
